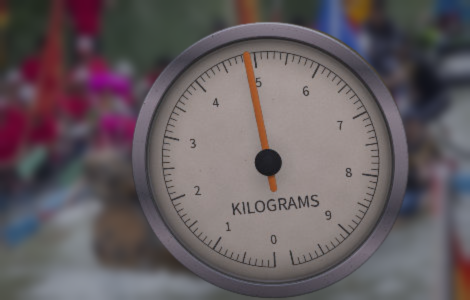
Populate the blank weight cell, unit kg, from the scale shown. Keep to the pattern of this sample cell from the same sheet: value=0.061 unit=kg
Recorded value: value=4.9 unit=kg
